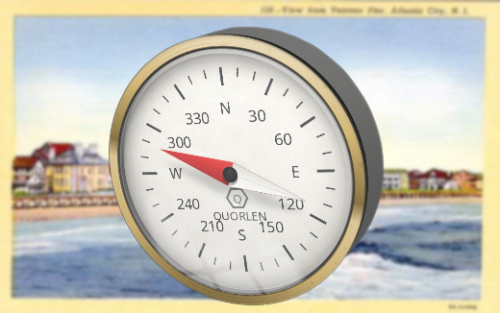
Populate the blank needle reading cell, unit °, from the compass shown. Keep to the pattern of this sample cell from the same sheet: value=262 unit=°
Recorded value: value=290 unit=°
